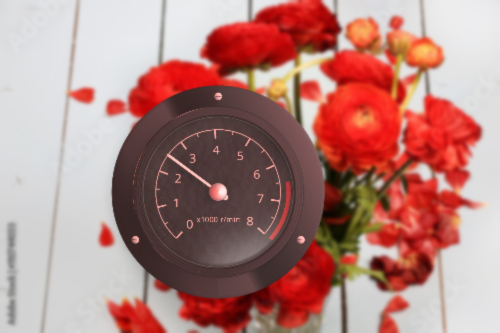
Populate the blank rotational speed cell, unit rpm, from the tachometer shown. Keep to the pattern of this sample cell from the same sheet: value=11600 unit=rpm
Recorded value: value=2500 unit=rpm
